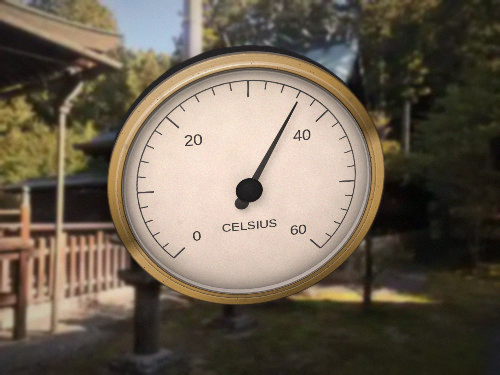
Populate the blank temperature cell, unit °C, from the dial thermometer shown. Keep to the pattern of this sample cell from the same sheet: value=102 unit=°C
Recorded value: value=36 unit=°C
